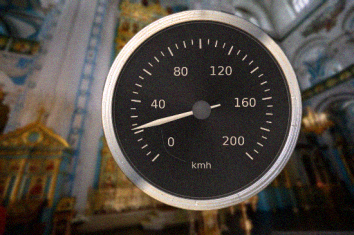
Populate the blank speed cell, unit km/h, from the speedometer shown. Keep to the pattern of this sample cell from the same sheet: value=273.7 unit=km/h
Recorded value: value=22.5 unit=km/h
